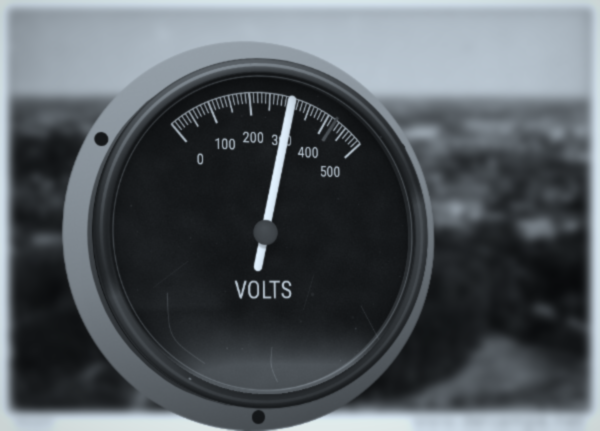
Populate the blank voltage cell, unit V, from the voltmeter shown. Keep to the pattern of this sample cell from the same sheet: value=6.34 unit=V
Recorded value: value=300 unit=V
